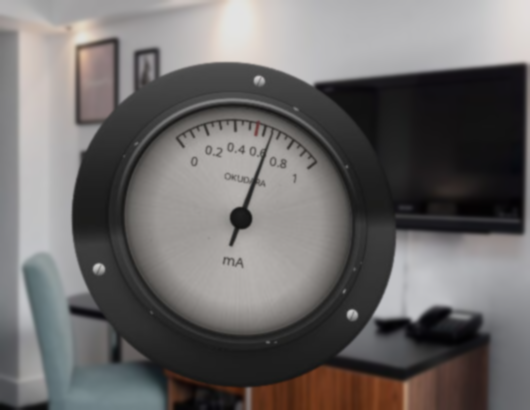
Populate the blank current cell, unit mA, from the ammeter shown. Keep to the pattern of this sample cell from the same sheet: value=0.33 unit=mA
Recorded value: value=0.65 unit=mA
